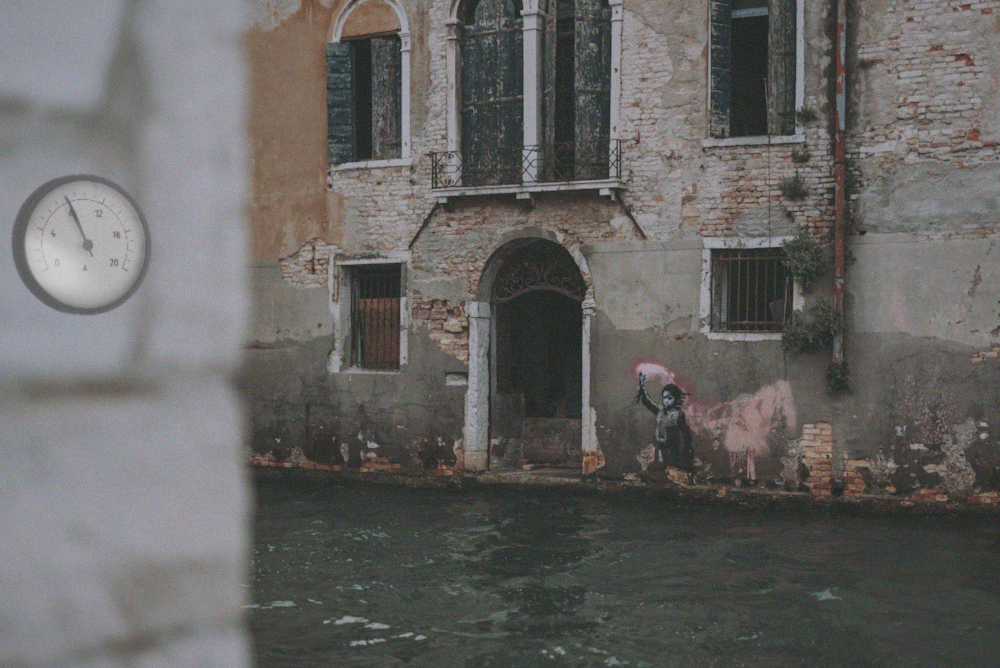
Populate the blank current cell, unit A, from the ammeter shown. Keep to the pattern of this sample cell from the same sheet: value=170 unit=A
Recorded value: value=8 unit=A
